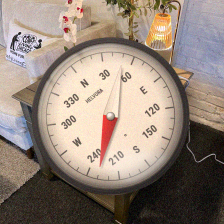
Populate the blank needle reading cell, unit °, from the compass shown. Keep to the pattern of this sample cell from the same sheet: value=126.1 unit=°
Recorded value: value=230 unit=°
